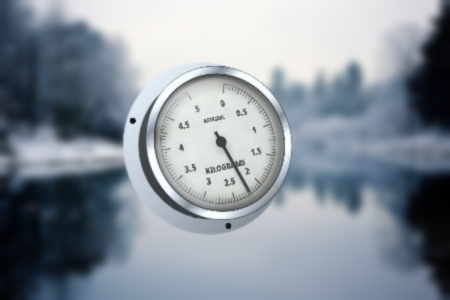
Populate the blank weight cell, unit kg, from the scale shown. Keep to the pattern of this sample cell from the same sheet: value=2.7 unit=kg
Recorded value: value=2.25 unit=kg
